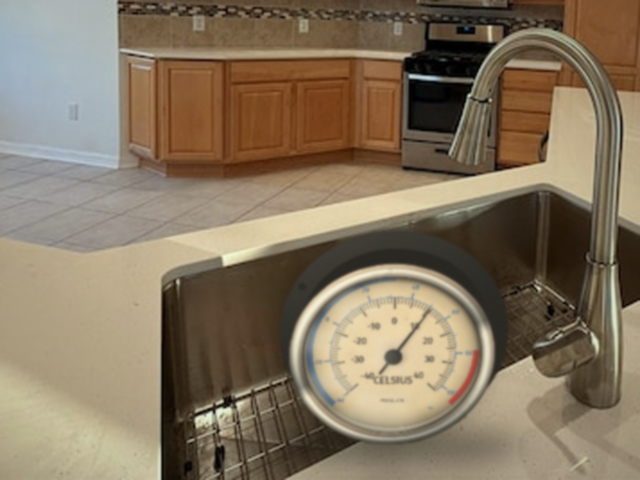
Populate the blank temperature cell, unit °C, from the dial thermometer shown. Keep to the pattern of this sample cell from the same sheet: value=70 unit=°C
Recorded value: value=10 unit=°C
